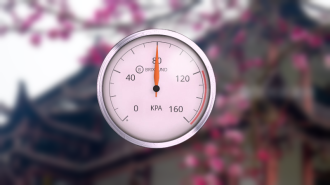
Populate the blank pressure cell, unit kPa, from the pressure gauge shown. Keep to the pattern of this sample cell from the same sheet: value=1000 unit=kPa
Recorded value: value=80 unit=kPa
